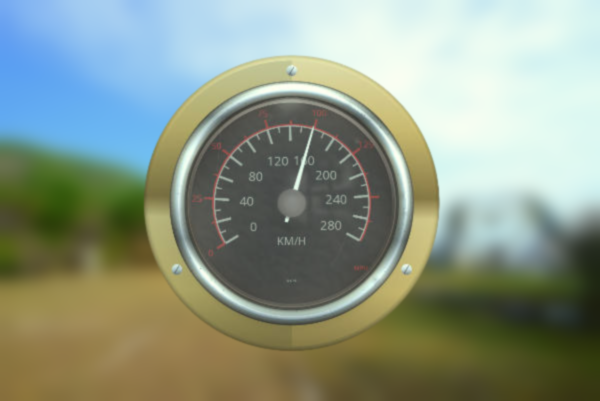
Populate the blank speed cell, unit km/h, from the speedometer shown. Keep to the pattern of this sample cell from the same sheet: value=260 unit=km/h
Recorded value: value=160 unit=km/h
